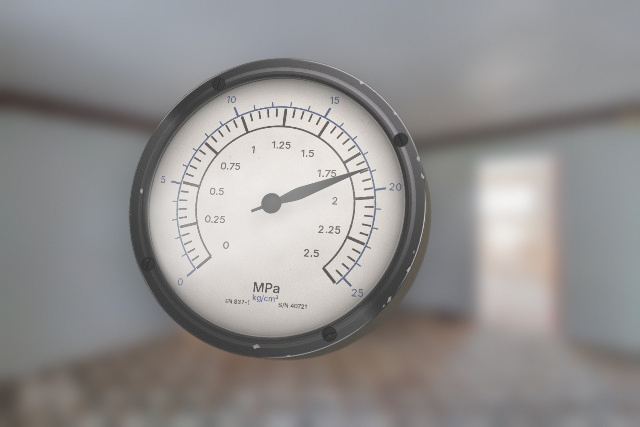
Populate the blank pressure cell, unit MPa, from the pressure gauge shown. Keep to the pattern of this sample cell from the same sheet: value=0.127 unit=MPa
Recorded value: value=1.85 unit=MPa
